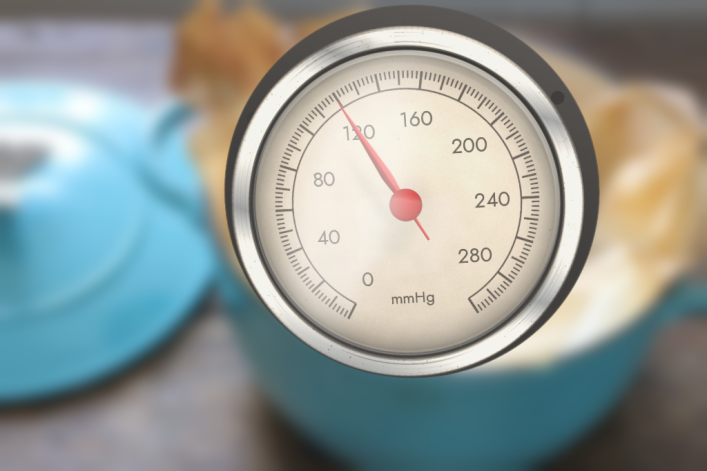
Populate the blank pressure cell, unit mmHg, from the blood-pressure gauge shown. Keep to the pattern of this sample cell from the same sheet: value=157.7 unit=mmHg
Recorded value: value=120 unit=mmHg
